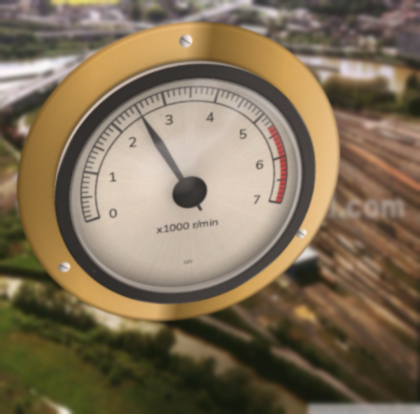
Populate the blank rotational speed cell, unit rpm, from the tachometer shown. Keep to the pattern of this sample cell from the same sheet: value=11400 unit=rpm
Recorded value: value=2500 unit=rpm
